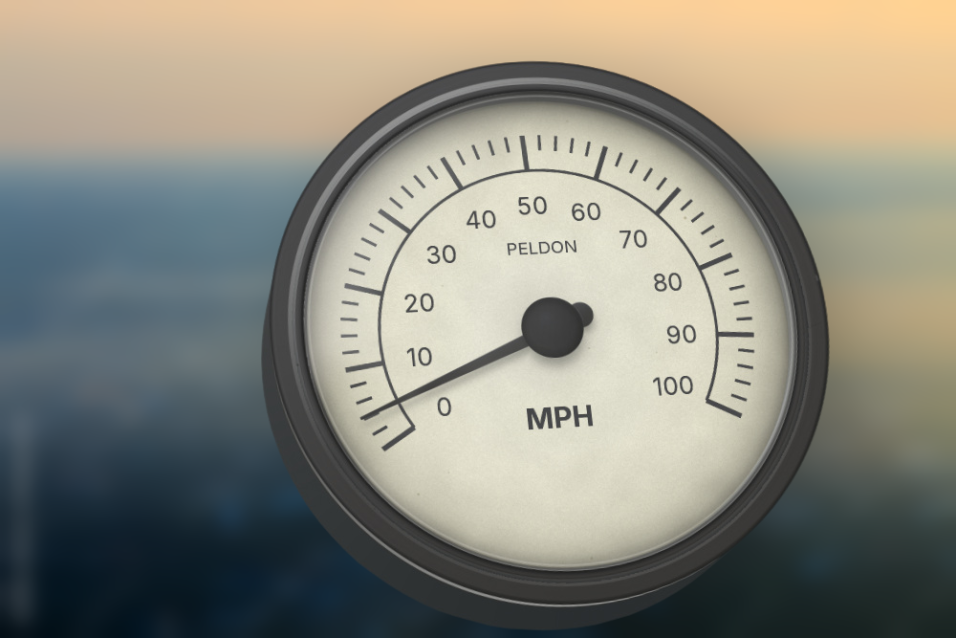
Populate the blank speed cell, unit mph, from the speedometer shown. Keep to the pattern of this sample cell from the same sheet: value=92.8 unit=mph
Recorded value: value=4 unit=mph
